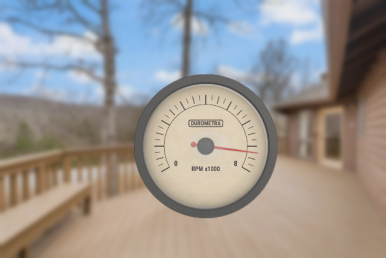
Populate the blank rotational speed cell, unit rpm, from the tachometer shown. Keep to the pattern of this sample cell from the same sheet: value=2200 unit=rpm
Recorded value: value=7250 unit=rpm
